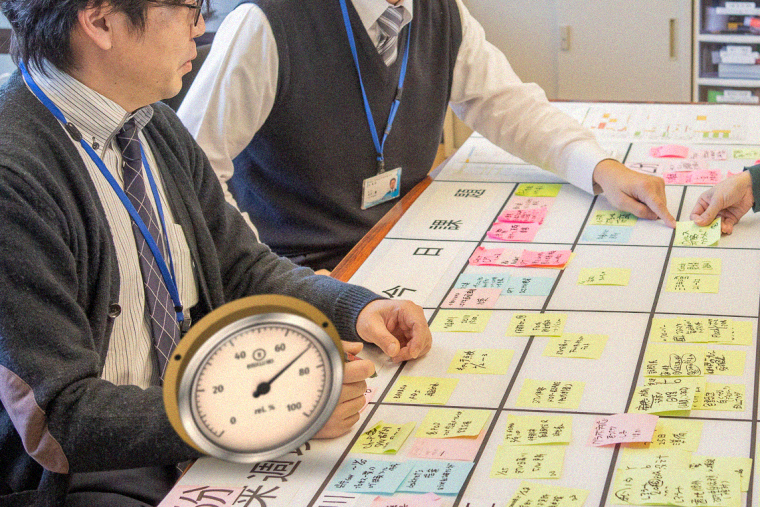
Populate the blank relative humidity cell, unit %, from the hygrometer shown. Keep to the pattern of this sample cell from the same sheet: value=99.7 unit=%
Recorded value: value=70 unit=%
